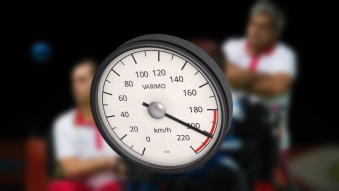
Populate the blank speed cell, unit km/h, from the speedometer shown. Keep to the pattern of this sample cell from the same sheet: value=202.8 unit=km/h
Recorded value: value=200 unit=km/h
